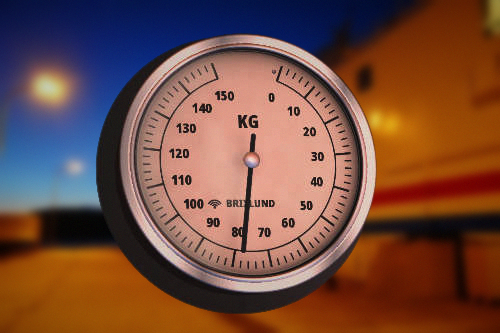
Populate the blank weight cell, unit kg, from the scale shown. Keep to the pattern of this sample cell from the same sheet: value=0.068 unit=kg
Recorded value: value=78 unit=kg
